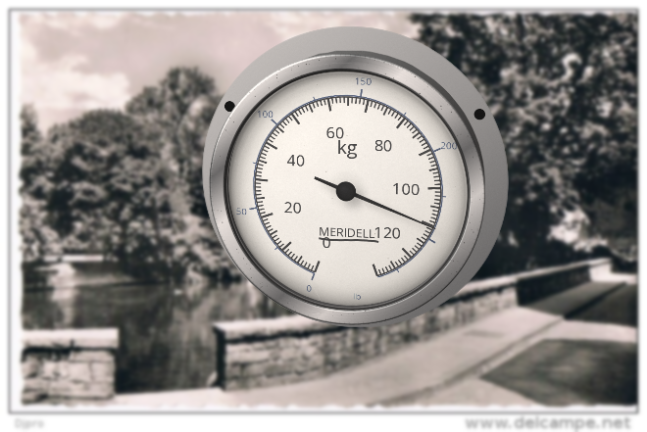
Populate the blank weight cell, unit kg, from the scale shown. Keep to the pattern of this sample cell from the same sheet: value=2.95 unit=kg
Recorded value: value=110 unit=kg
